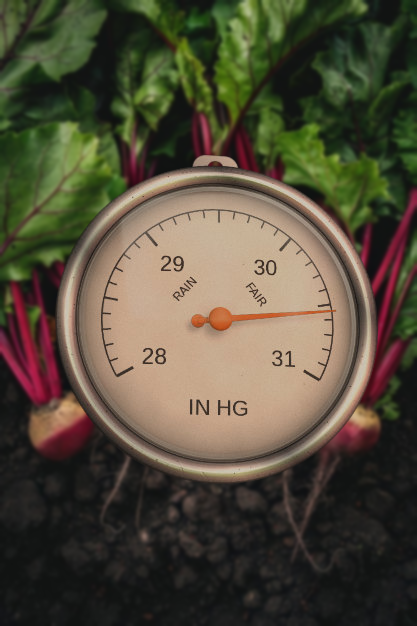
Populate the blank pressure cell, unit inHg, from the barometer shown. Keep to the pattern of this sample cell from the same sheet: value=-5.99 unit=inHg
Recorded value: value=30.55 unit=inHg
